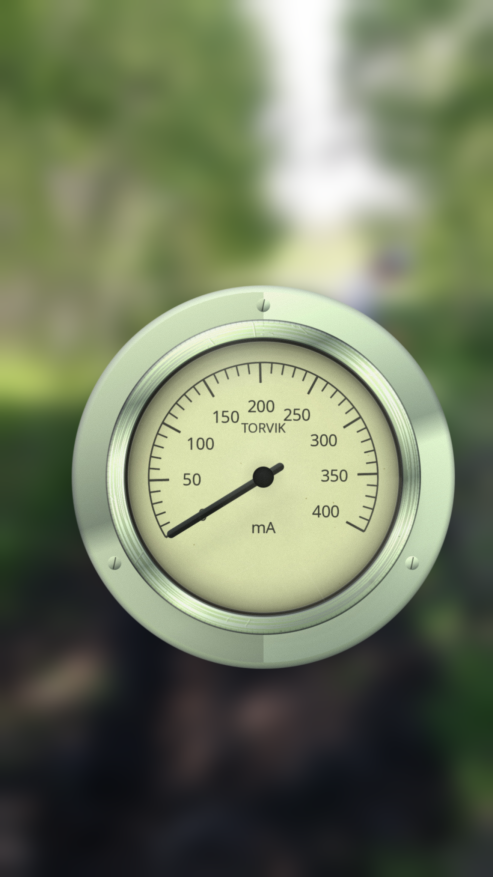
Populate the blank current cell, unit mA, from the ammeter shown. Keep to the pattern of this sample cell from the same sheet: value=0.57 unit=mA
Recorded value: value=0 unit=mA
